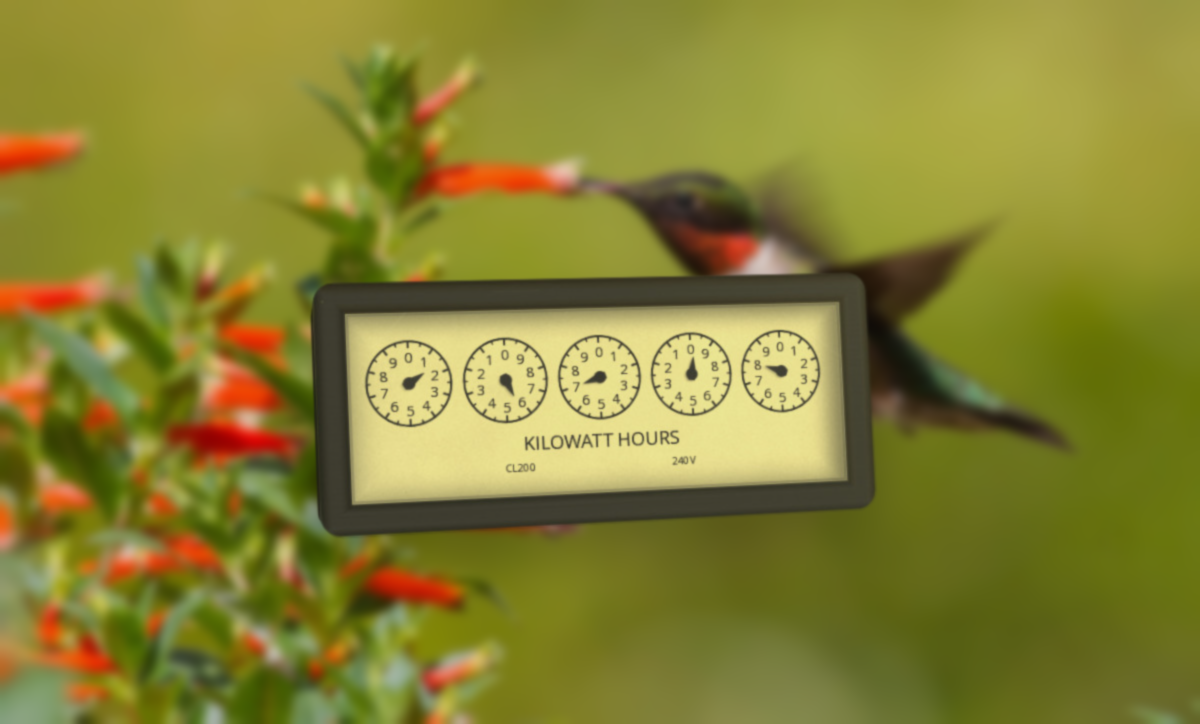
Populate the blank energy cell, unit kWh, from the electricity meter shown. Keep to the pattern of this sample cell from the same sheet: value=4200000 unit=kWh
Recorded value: value=15698 unit=kWh
